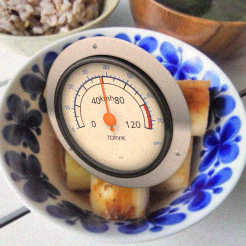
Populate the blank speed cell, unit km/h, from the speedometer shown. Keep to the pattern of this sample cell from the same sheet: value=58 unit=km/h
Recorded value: value=60 unit=km/h
